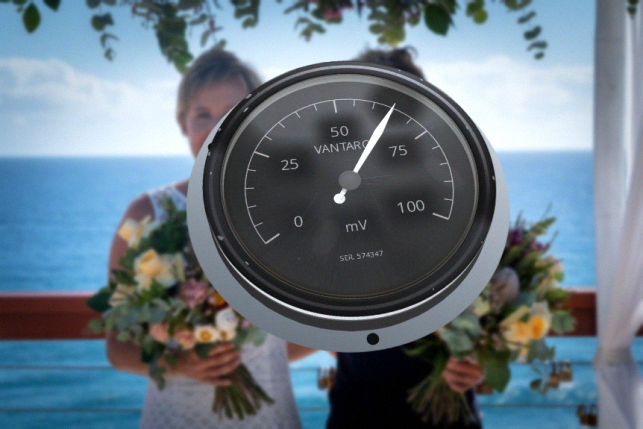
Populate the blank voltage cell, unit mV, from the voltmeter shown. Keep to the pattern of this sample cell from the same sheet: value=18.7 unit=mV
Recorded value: value=65 unit=mV
